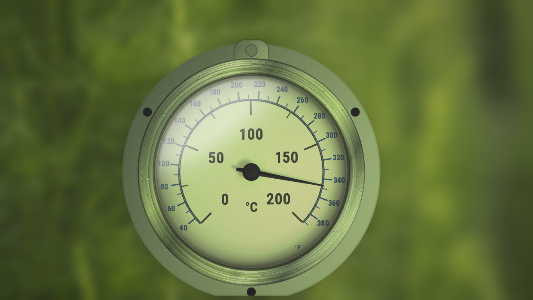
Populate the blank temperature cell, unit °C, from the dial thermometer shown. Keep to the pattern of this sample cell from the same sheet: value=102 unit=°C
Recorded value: value=175 unit=°C
